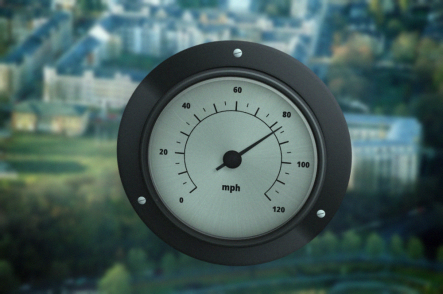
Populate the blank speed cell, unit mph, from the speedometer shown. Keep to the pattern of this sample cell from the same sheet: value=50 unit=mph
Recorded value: value=82.5 unit=mph
